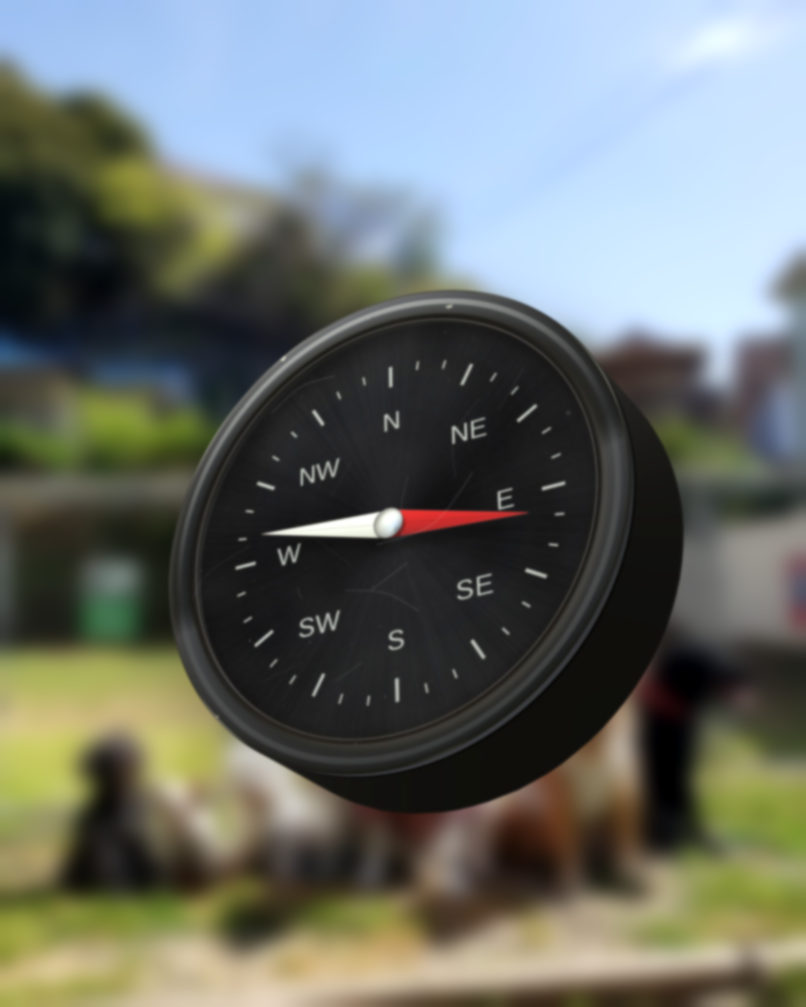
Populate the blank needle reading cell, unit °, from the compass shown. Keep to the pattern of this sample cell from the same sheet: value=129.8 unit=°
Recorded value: value=100 unit=°
